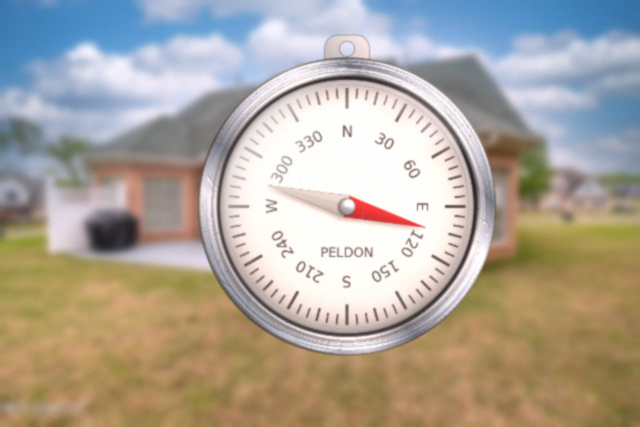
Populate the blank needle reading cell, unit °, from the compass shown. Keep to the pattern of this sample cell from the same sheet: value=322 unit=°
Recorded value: value=105 unit=°
